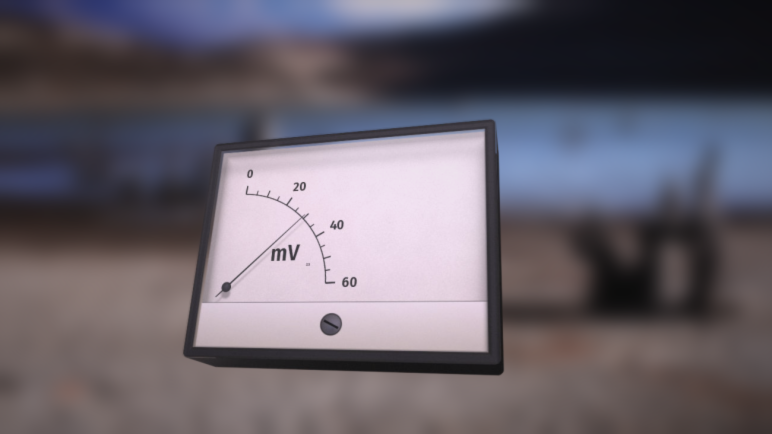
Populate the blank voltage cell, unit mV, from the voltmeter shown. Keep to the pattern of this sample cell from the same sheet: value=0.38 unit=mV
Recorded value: value=30 unit=mV
